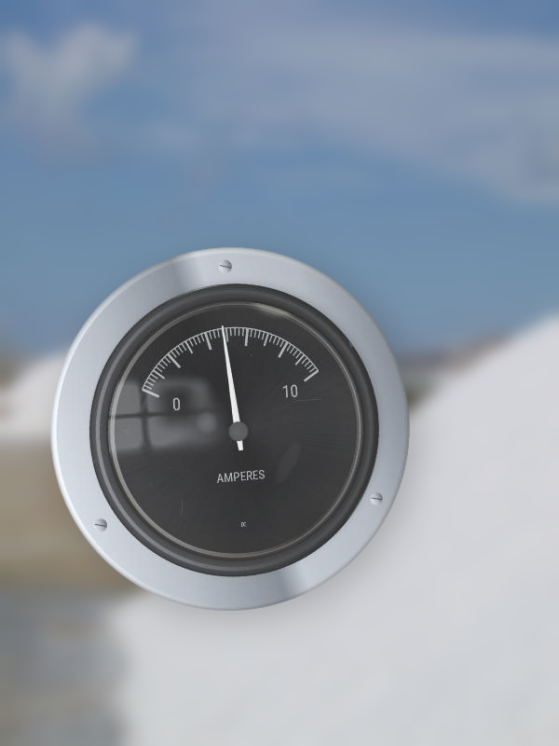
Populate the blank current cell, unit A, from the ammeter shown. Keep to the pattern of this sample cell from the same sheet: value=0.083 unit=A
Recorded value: value=4.8 unit=A
